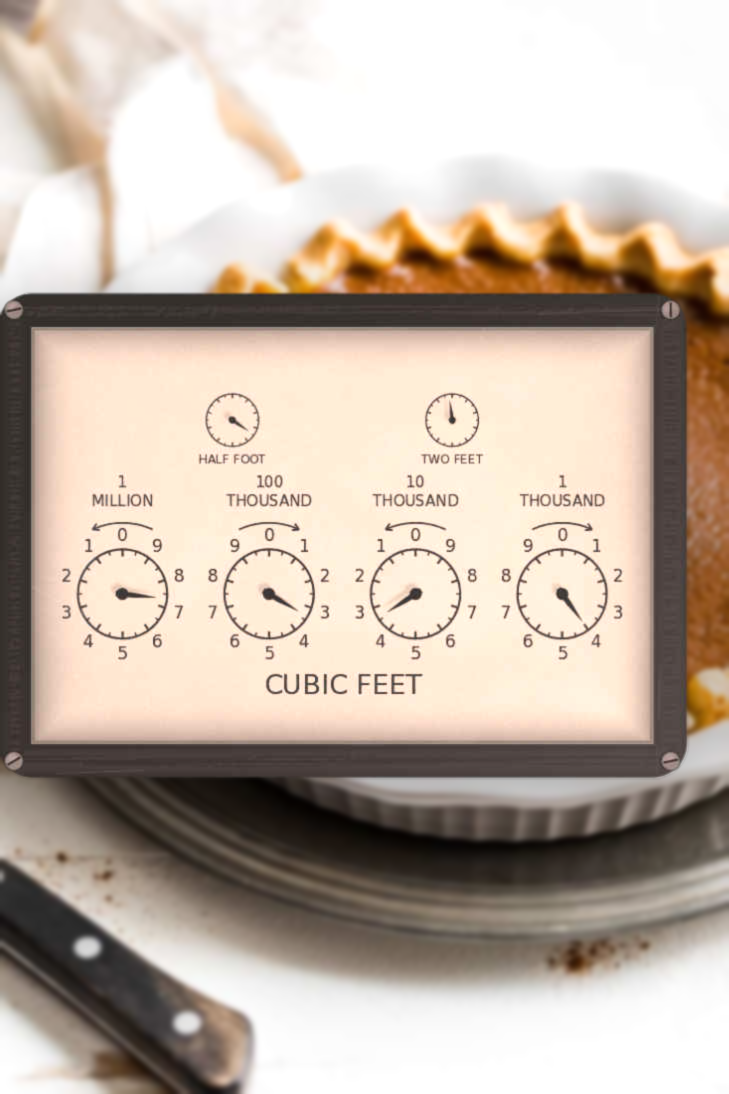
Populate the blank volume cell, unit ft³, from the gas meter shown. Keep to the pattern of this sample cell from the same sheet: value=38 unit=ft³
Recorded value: value=733400 unit=ft³
